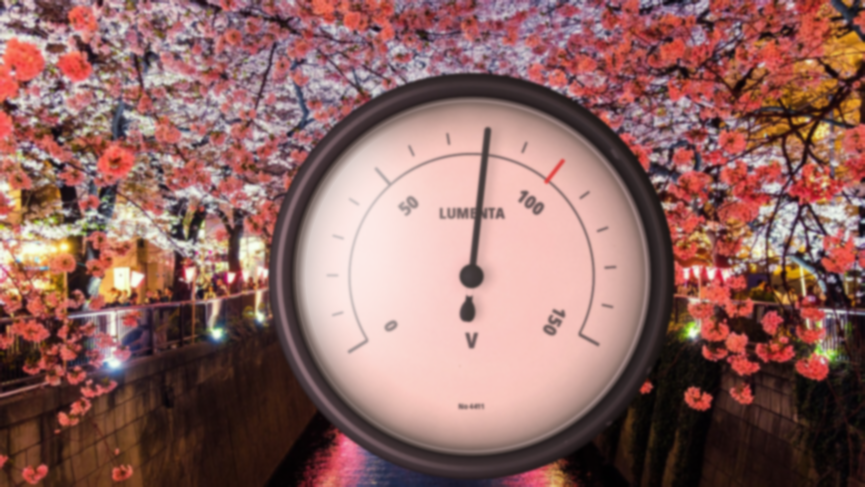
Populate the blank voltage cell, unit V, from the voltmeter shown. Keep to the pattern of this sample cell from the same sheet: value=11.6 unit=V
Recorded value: value=80 unit=V
